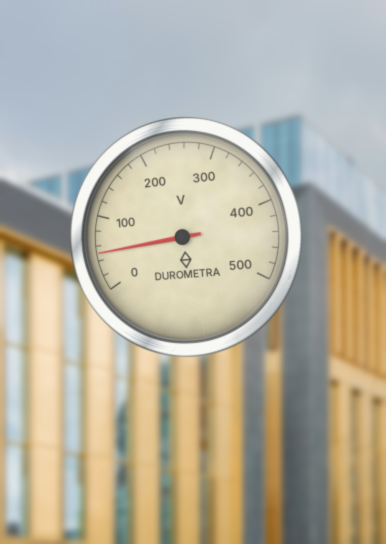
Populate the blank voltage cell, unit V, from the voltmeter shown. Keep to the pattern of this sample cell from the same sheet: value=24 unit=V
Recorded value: value=50 unit=V
